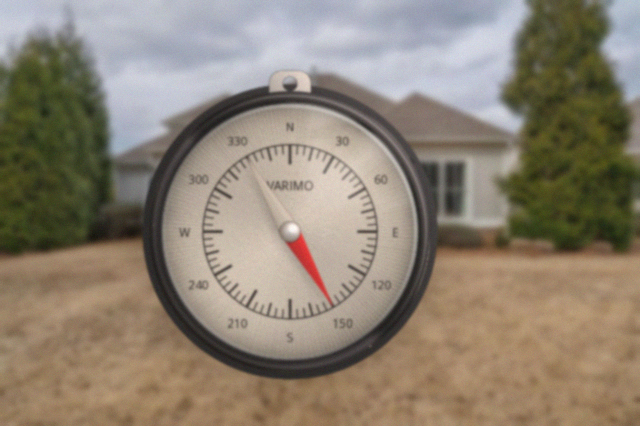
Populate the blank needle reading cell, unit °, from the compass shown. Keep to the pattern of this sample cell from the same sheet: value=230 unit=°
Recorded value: value=150 unit=°
